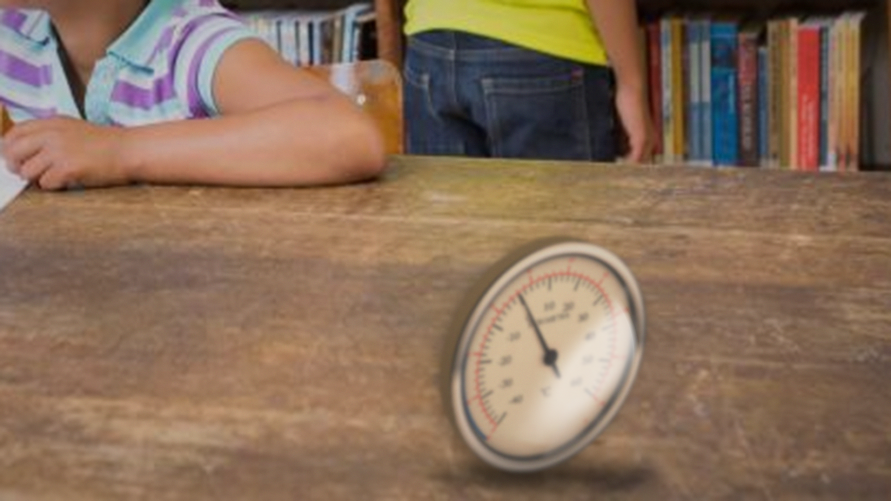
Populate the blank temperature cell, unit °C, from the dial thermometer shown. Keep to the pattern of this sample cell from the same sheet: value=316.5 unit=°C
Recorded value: value=0 unit=°C
